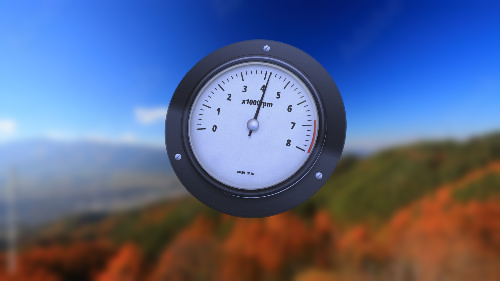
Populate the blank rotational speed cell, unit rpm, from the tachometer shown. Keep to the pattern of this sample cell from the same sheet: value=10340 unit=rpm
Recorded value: value=4200 unit=rpm
